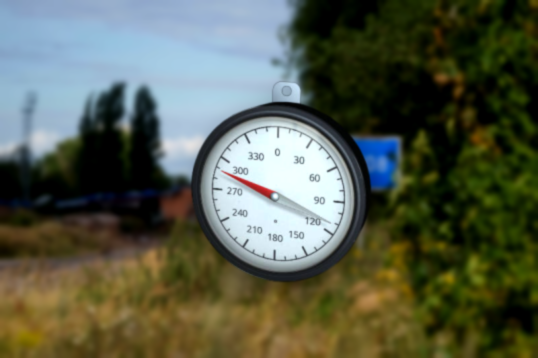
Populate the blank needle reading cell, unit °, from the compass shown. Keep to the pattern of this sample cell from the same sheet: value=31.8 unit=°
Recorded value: value=290 unit=°
